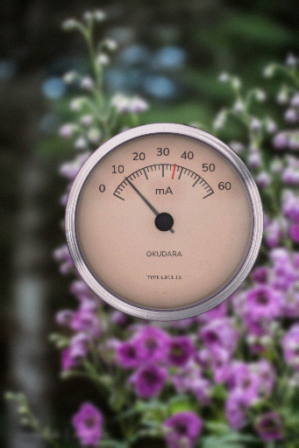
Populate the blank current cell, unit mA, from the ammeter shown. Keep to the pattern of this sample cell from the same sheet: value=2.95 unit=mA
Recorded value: value=10 unit=mA
